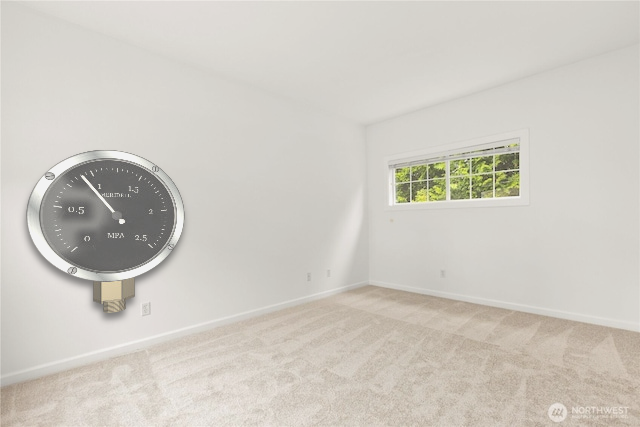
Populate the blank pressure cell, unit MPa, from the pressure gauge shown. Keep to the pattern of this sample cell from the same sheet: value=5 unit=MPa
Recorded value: value=0.9 unit=MPa
